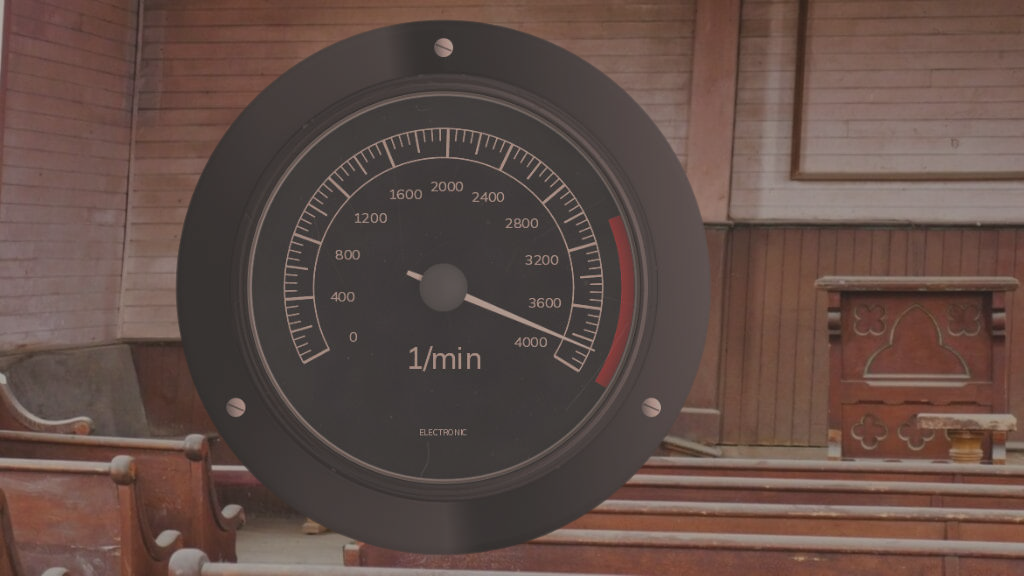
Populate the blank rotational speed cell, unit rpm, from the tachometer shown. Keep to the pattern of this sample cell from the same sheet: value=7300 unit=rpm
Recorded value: value=3850 unit=rpm
